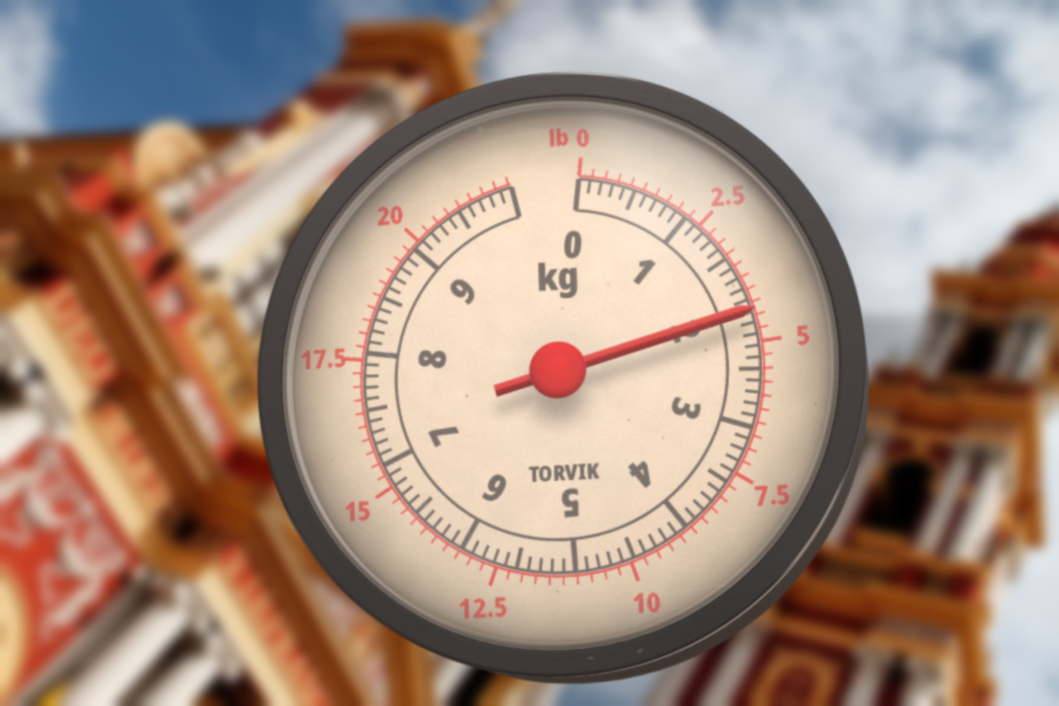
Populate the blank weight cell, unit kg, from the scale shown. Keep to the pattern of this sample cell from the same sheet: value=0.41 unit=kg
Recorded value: value=2 unit=kg
